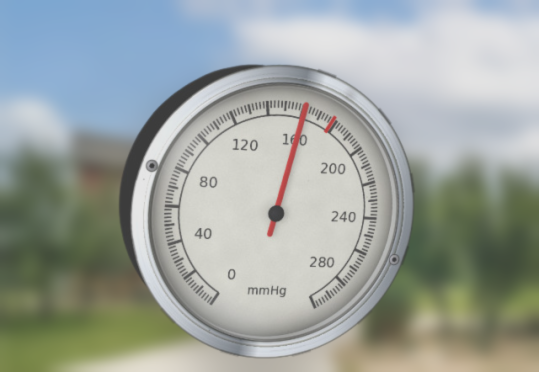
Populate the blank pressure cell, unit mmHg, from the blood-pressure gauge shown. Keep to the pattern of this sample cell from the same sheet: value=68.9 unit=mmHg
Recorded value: value=160 unit=mmHg
